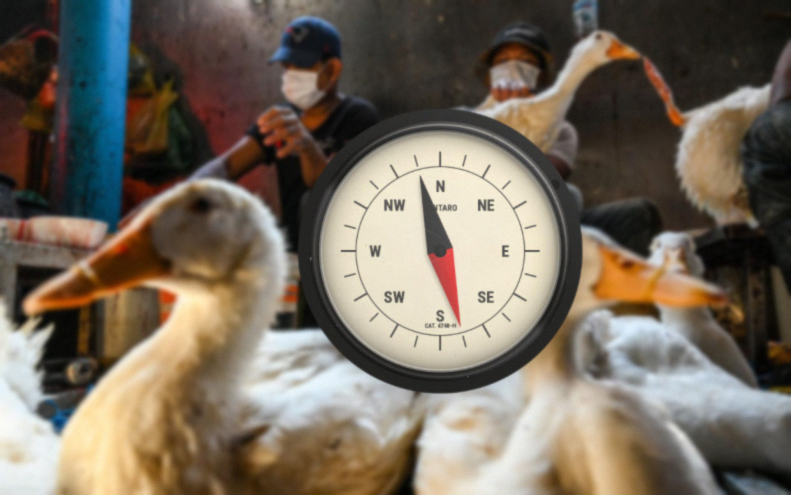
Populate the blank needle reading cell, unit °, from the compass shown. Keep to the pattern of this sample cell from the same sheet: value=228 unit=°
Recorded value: value=165 unit=°
